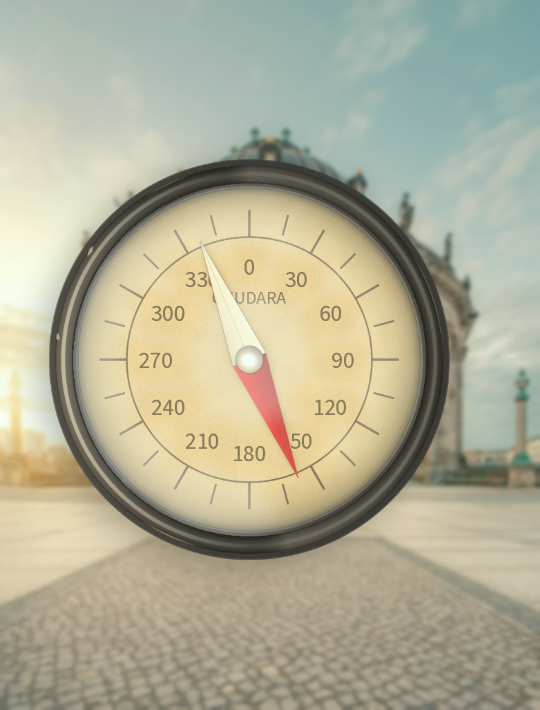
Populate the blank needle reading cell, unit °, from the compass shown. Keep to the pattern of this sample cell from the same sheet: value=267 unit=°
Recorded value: value=157.5 unit=°
